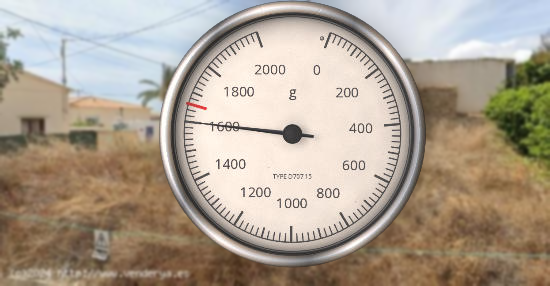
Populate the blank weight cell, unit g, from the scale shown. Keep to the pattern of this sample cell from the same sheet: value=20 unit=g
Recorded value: value=1600 unit=g
